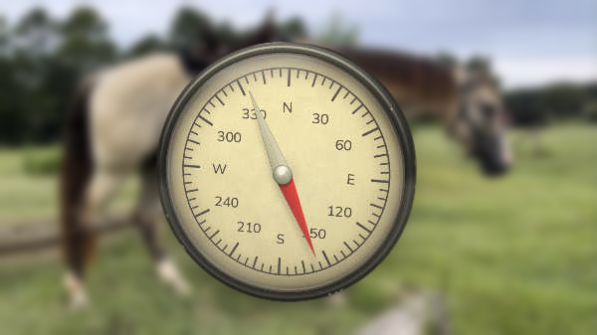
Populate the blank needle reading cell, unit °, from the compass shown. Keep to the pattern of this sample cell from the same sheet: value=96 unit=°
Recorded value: value=155 unit=°
